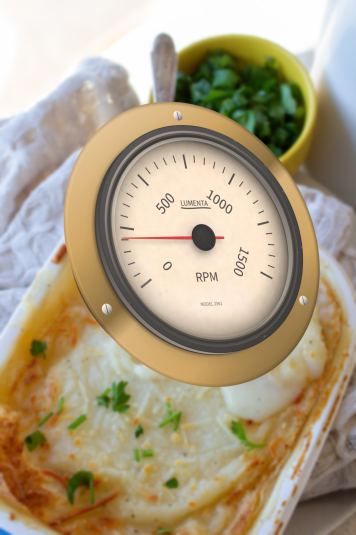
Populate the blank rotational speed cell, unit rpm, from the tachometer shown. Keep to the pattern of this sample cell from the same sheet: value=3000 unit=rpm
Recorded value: value=200 unit=rpm
